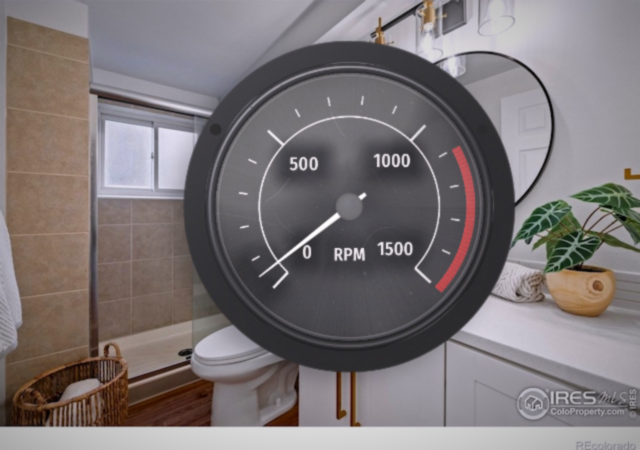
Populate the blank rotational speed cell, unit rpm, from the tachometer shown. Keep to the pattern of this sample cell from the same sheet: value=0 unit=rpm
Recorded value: value=50 unit=rpm
